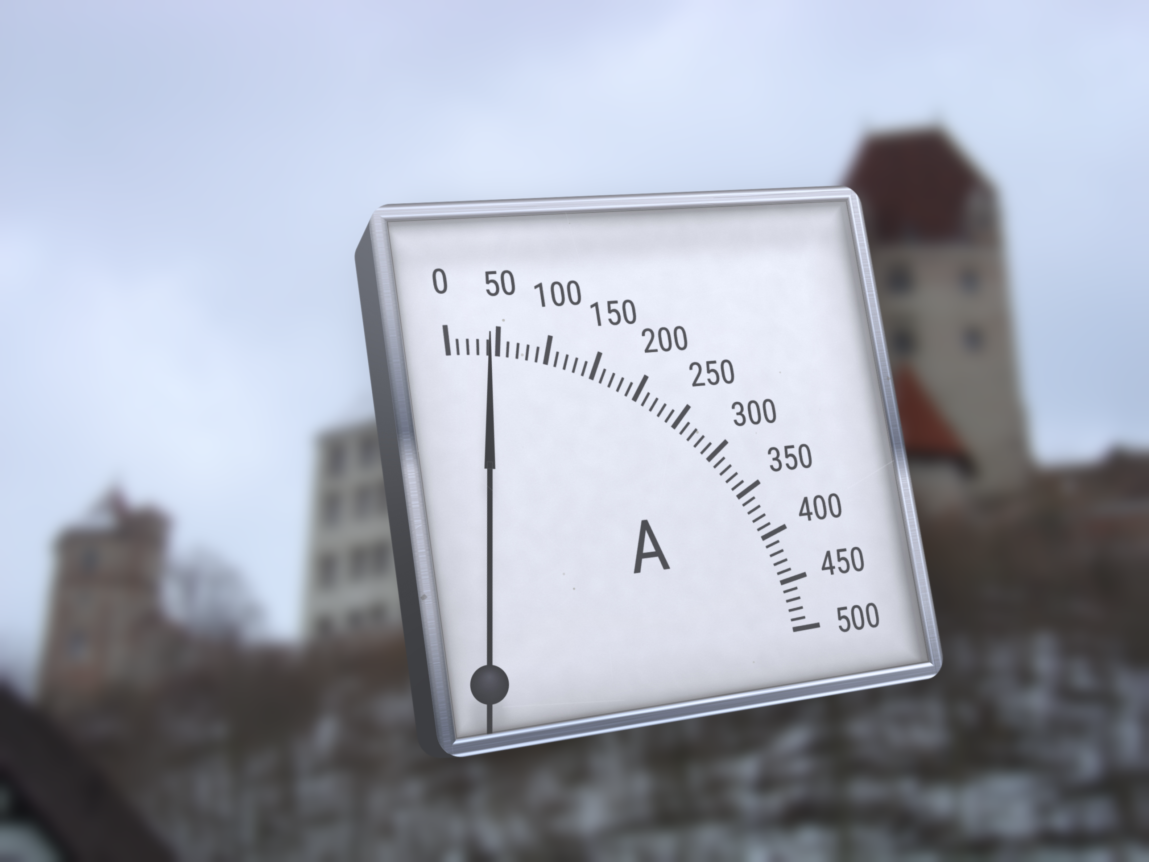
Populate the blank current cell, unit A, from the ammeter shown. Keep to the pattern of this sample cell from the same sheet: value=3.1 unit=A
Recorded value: value=40 unit=A
